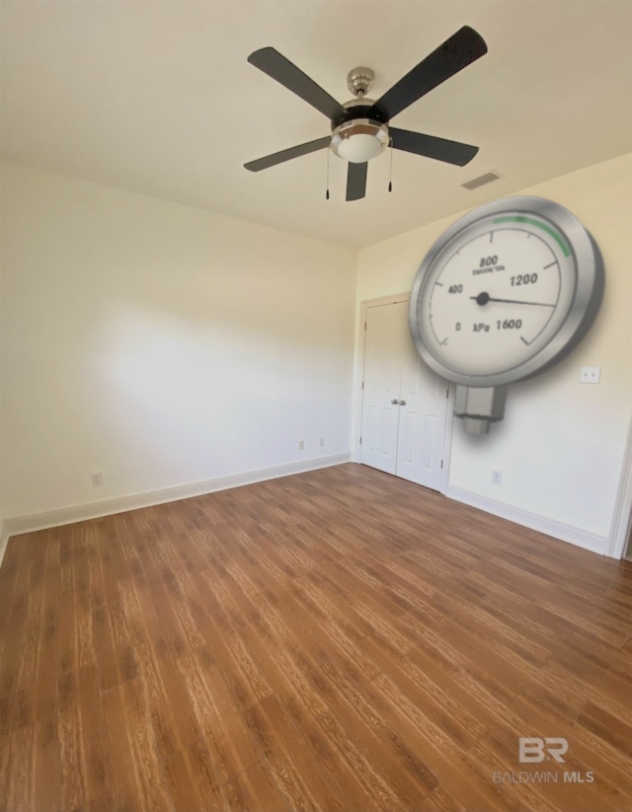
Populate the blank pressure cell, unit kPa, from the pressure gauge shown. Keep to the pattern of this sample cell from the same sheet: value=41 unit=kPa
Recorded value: value=1400 unit=kPa
